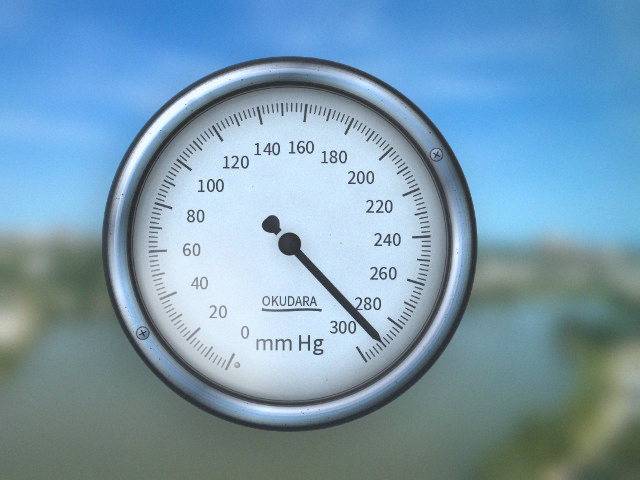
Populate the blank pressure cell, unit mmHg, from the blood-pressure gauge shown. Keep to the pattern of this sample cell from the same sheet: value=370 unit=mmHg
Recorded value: value=290 unit=mmHg
